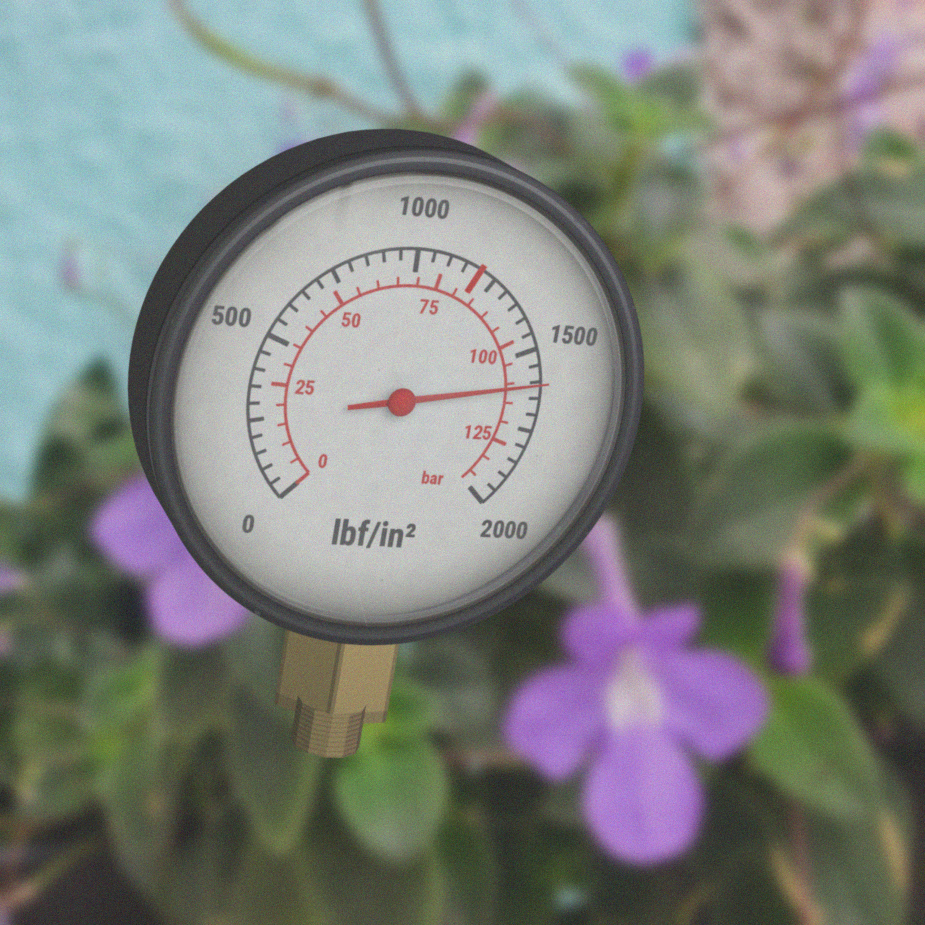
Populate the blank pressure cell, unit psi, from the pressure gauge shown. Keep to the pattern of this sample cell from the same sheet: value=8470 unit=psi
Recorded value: value=1600 unit=psi
